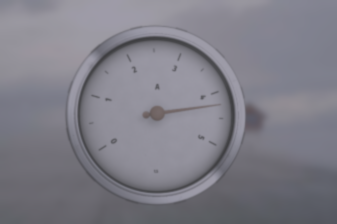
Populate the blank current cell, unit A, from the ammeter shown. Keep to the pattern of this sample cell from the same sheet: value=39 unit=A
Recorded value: value=4.25 unit=A
